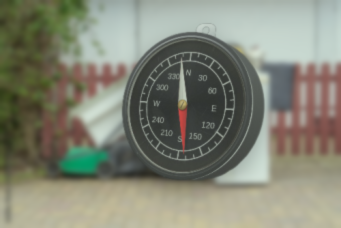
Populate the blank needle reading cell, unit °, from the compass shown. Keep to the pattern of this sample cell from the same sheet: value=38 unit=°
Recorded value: value=170 unit=°
